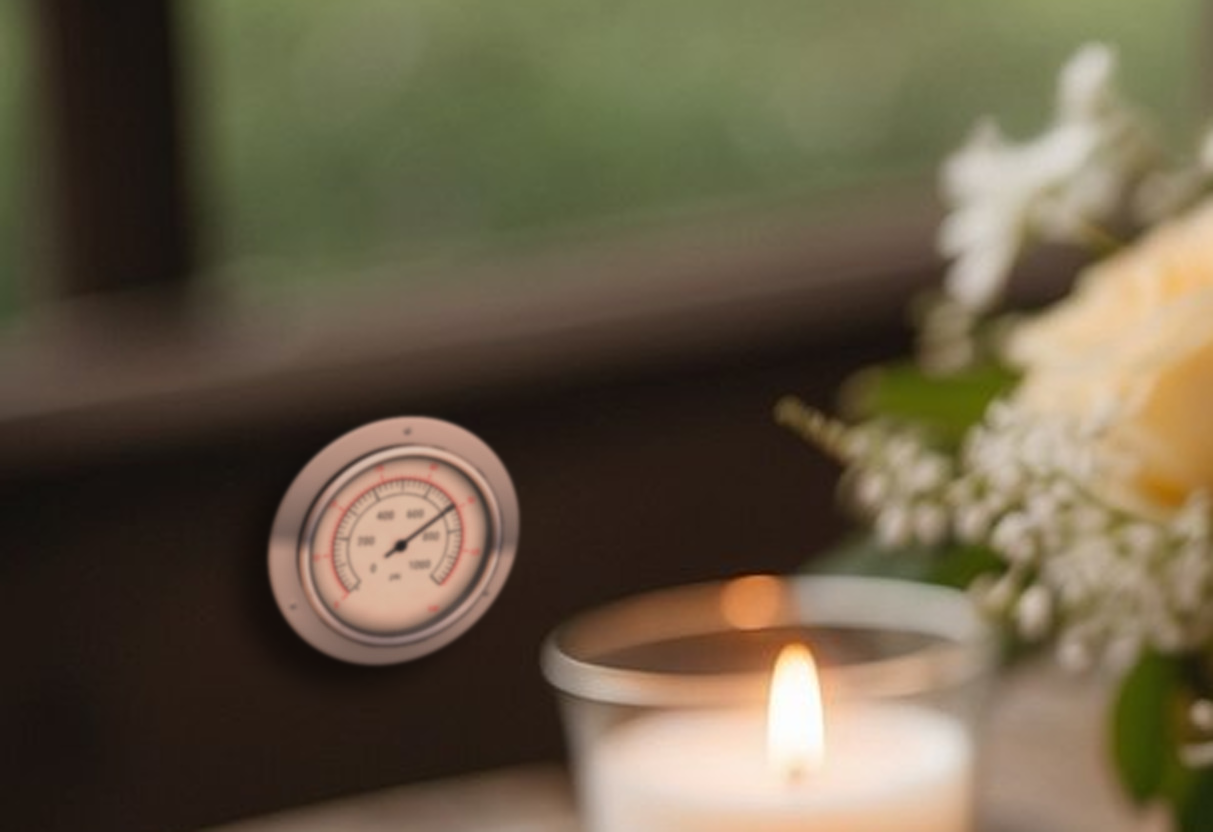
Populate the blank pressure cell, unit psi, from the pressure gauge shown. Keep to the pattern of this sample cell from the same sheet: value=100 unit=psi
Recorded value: value=700 unit=psi
